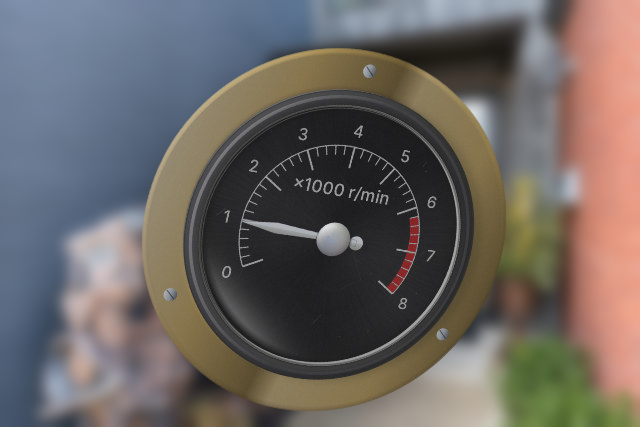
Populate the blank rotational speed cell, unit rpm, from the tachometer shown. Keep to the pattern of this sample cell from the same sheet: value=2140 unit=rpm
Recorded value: value=1000 unit=rpm
